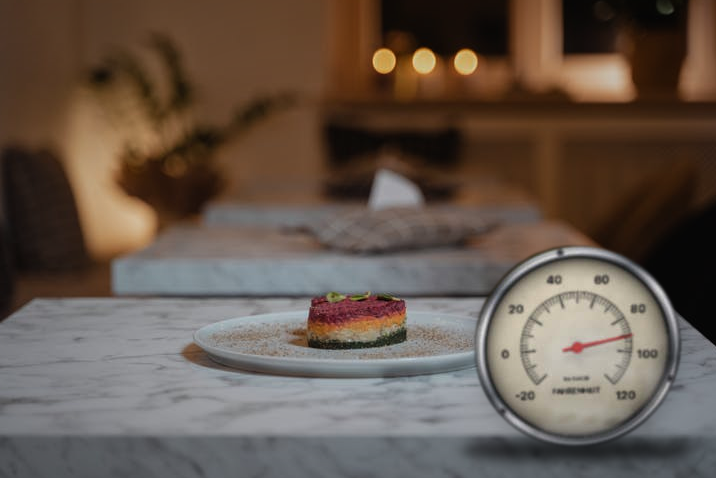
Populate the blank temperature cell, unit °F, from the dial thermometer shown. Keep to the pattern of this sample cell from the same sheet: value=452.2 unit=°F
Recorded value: value=90 unit=°F
